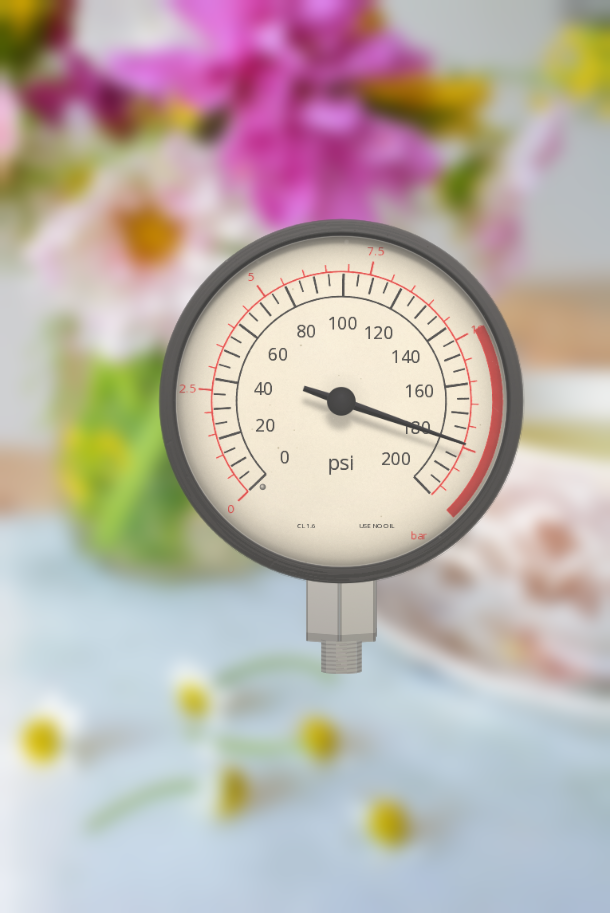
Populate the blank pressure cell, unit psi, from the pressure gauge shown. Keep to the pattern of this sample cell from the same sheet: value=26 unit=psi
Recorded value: value=180 unit=psi
